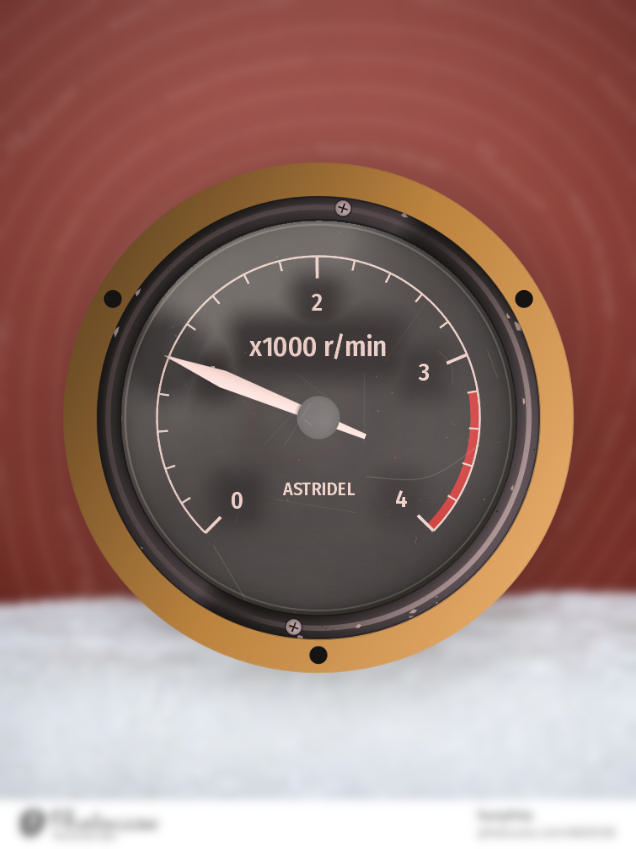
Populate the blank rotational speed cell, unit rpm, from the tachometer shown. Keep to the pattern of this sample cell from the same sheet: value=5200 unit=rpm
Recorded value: value=1000 unit=rpm
